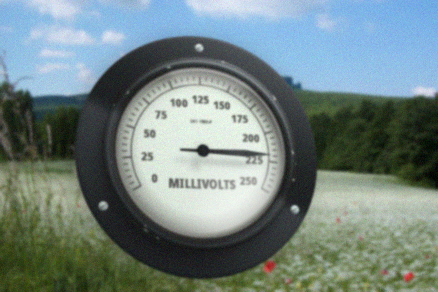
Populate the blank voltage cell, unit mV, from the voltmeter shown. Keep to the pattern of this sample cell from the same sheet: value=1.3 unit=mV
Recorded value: value=220 unit=mV
